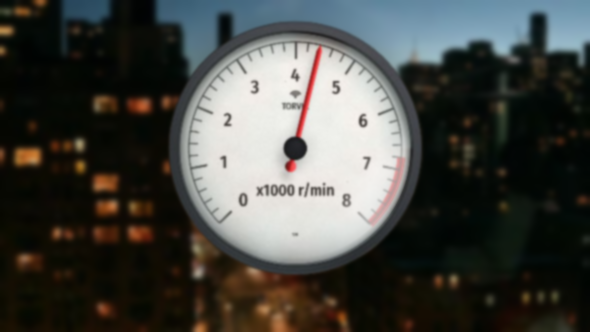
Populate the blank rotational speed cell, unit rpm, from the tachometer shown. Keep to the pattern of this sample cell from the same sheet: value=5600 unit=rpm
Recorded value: value=4400 unit=rpm
